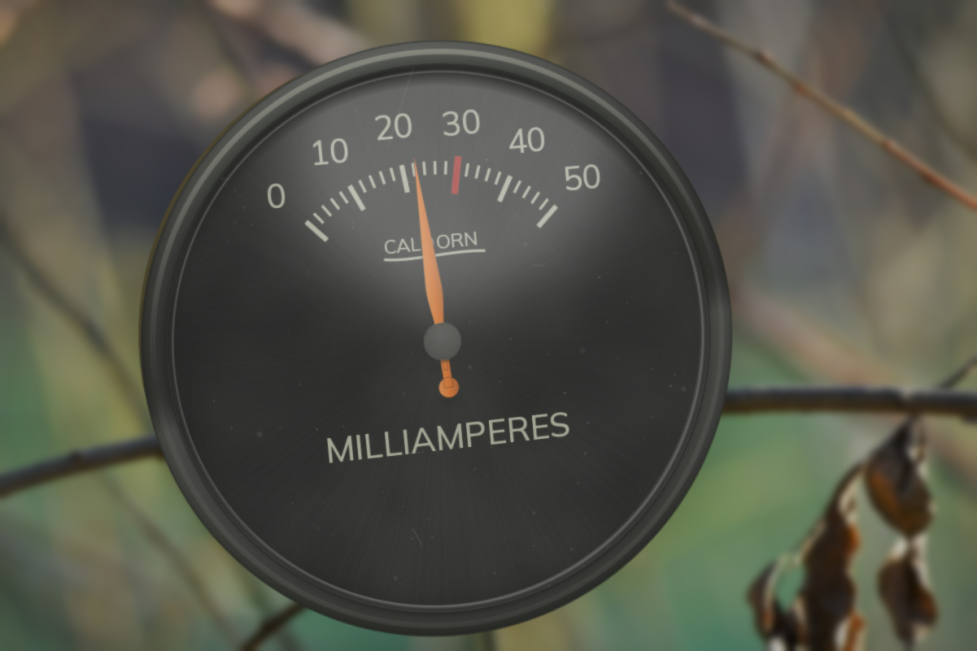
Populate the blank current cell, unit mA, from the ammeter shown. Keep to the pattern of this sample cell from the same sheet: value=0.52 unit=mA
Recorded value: value=22 unit=mA
